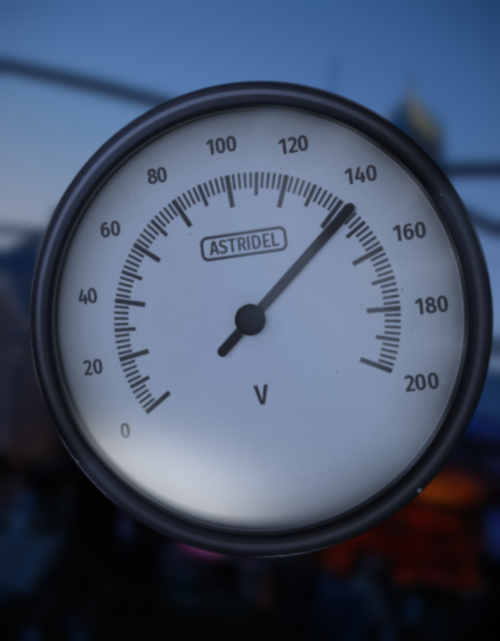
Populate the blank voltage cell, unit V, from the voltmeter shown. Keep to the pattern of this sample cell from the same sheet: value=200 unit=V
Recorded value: value=144 unit=V
